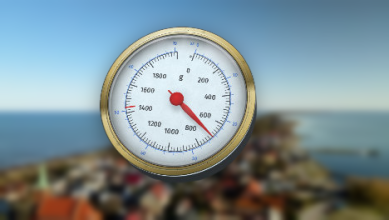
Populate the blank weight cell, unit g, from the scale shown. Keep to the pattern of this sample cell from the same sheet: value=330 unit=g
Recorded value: value=700 unit=g
